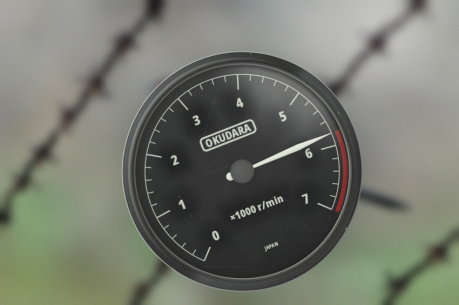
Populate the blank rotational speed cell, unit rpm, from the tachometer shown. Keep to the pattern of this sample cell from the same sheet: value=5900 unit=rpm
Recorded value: value=5800 unit=rpm
